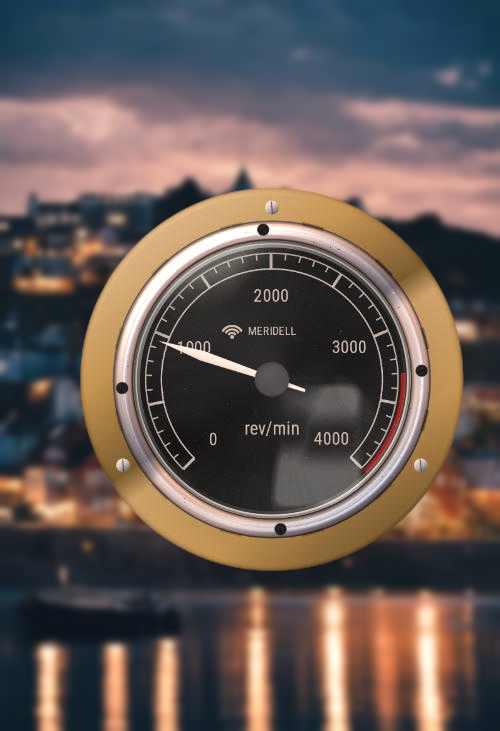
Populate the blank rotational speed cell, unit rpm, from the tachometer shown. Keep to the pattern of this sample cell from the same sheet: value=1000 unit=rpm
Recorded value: value=950 unit=rpm
